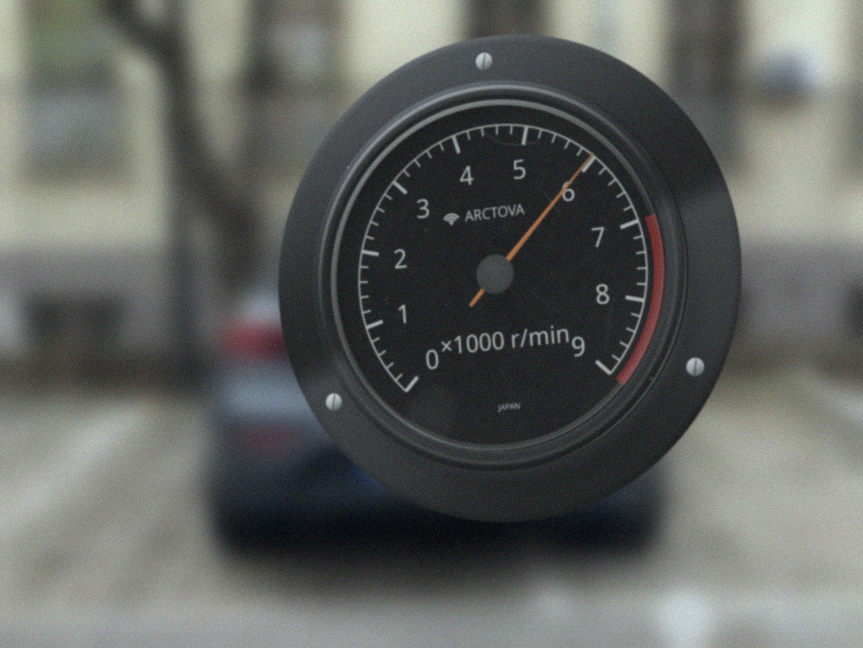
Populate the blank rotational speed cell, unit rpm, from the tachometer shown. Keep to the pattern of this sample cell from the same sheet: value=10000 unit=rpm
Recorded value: value=6000 unit=rpm
